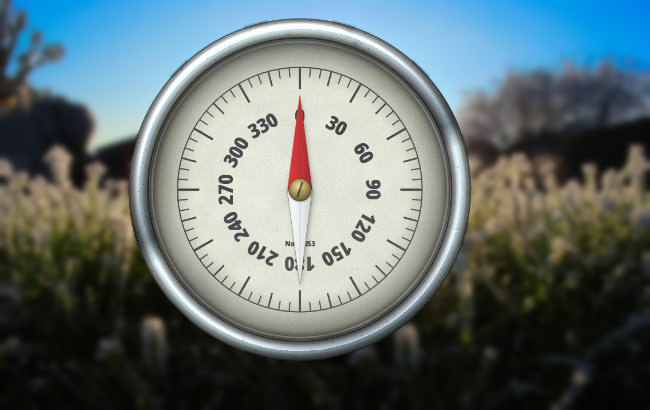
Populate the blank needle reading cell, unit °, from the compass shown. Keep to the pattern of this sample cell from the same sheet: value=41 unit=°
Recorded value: value=0 unit=°
